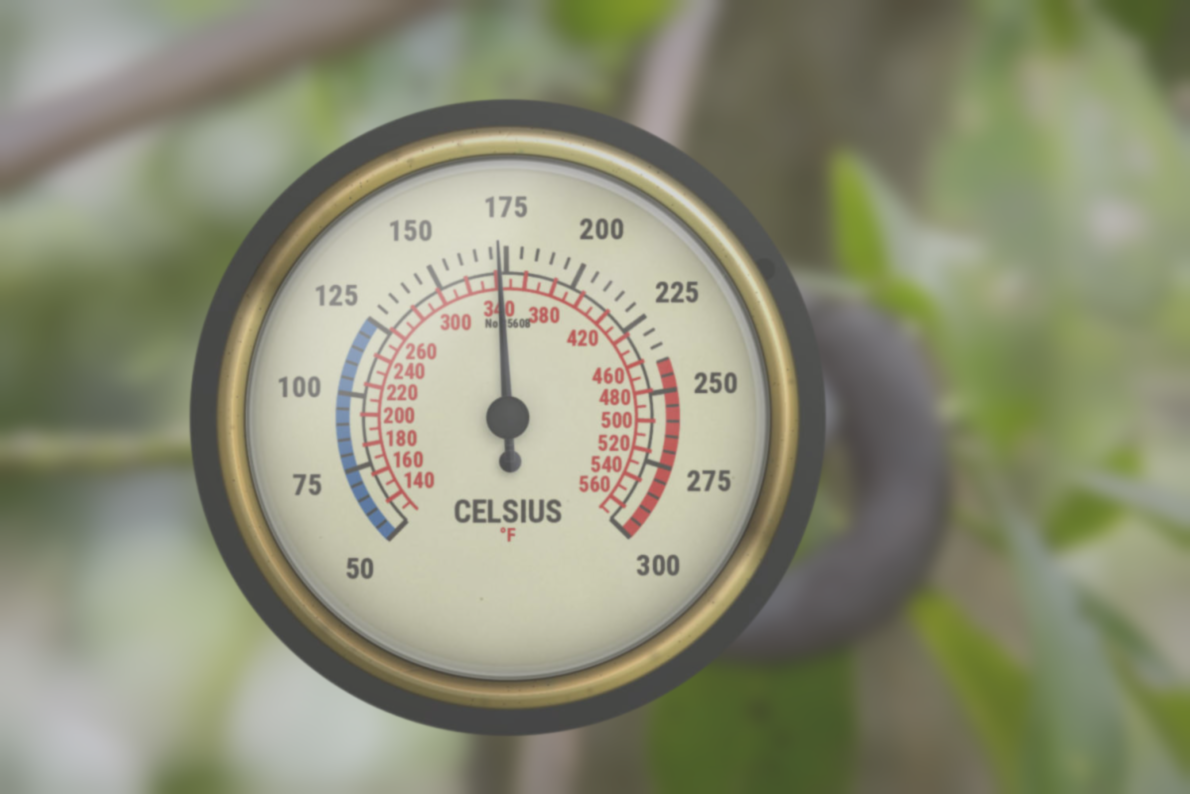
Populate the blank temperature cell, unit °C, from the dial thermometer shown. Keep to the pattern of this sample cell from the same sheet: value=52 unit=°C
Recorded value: value=172.5 unit=°C
